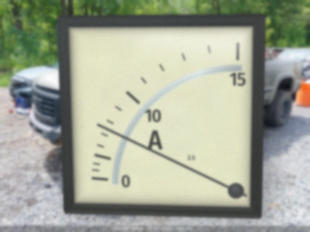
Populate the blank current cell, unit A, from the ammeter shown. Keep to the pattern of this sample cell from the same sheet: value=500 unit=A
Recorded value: value=7.5 unit=A
